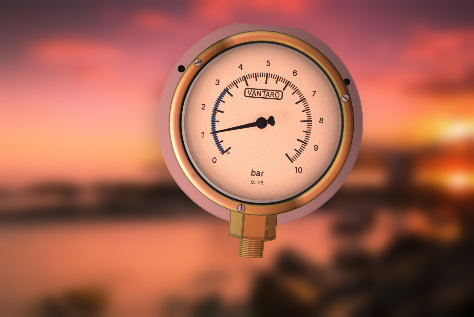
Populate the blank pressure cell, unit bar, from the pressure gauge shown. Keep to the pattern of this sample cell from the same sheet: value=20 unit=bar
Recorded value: value=1 unit=bar
